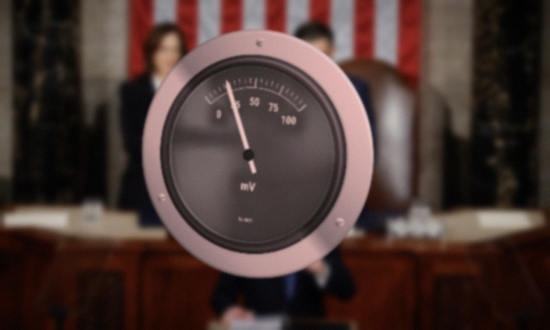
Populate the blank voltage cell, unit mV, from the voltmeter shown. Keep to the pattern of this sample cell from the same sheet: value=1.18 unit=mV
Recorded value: value=25 unit=mV
